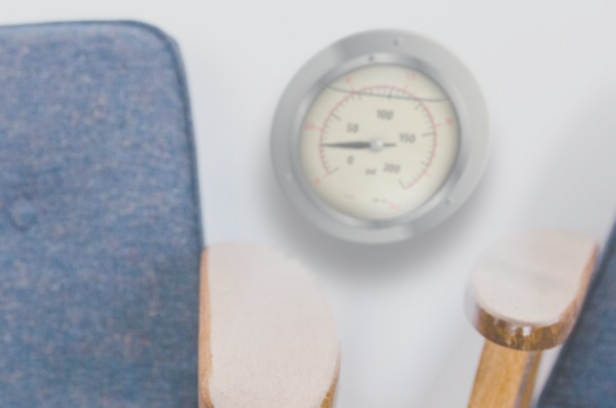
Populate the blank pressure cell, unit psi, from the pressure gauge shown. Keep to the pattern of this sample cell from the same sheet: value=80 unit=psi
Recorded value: value=25 unit=psi
